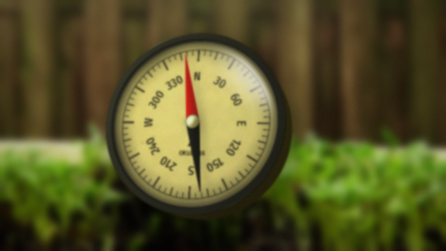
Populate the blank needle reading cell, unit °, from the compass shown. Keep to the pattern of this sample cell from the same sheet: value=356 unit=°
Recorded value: value=350 unit=°
